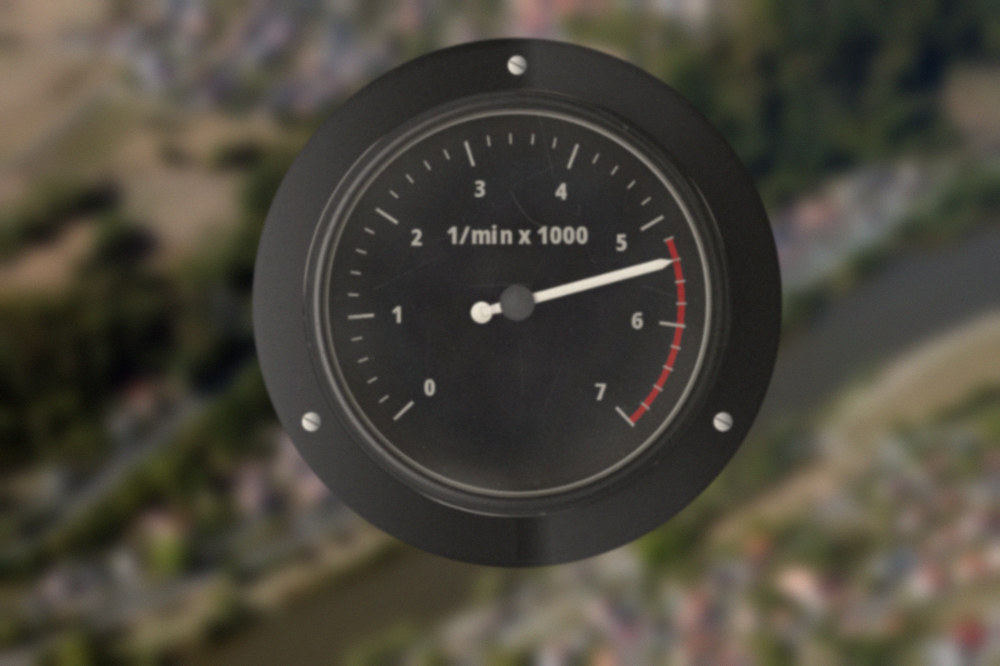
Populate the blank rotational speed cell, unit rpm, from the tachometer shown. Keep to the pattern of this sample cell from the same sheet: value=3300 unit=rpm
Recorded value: value=5400 unit=rpm
